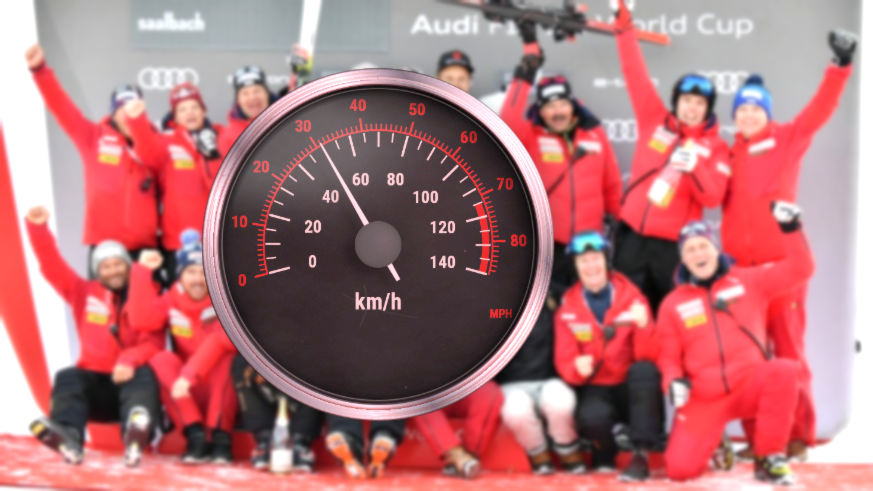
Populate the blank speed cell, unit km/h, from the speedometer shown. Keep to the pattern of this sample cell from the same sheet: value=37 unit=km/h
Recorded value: value=50 unit=km/h
